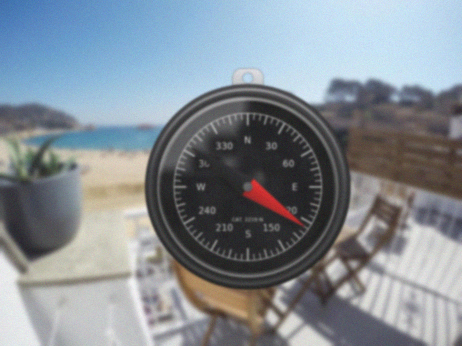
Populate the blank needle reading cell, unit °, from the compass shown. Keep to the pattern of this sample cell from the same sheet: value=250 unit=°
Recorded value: value=125 unit=°
